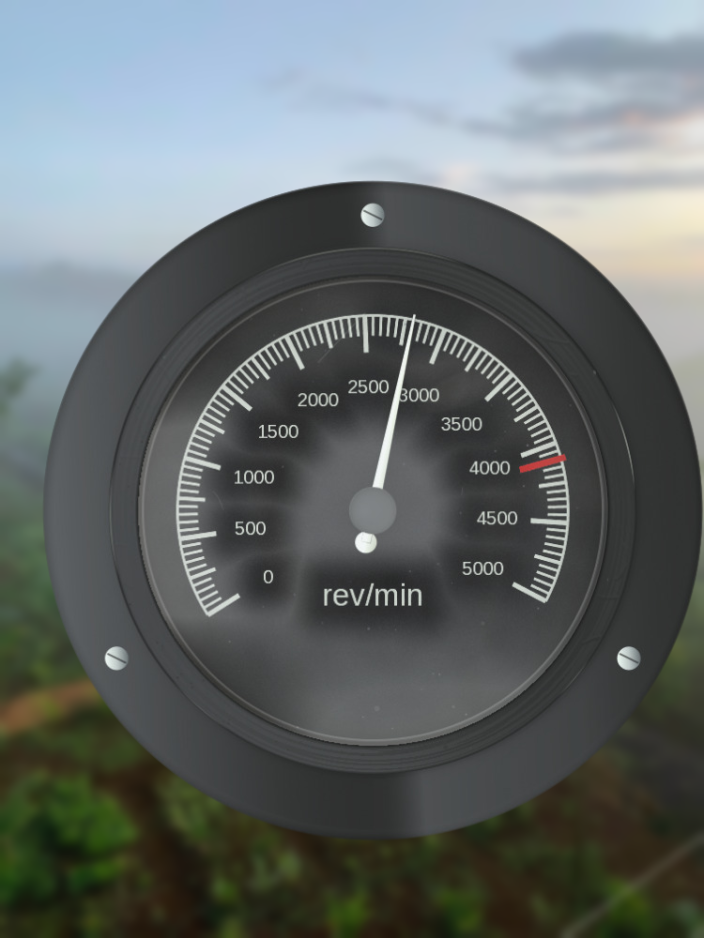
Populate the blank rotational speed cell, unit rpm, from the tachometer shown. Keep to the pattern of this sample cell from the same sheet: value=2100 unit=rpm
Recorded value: value=2800 unit=rpm
